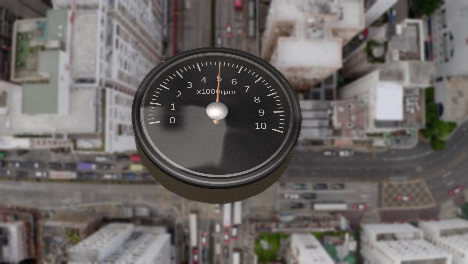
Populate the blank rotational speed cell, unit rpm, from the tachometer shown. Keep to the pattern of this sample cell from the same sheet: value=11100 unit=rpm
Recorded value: value=5000 unit=rpm
